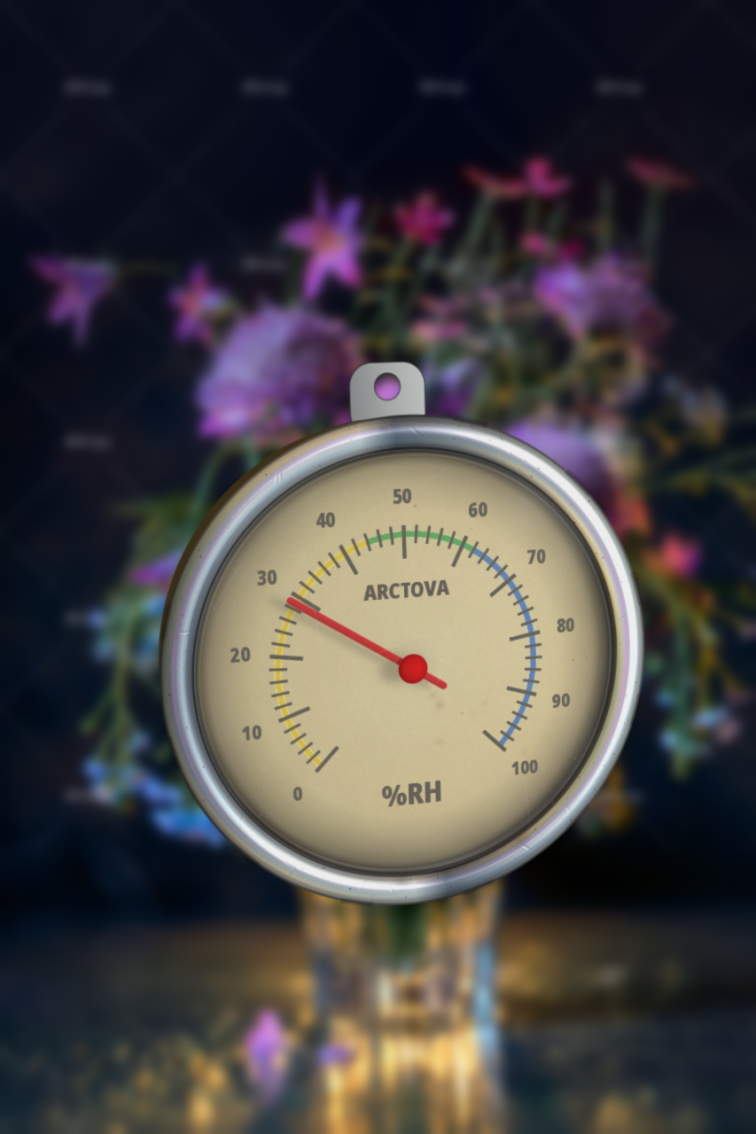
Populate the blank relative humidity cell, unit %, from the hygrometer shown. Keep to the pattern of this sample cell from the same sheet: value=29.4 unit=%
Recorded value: value=29 unit=%
